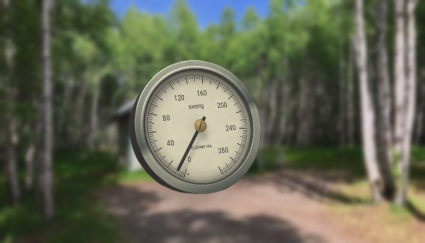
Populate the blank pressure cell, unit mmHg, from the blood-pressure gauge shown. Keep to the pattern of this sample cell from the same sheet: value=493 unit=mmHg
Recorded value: value=10 unit=mmHg
